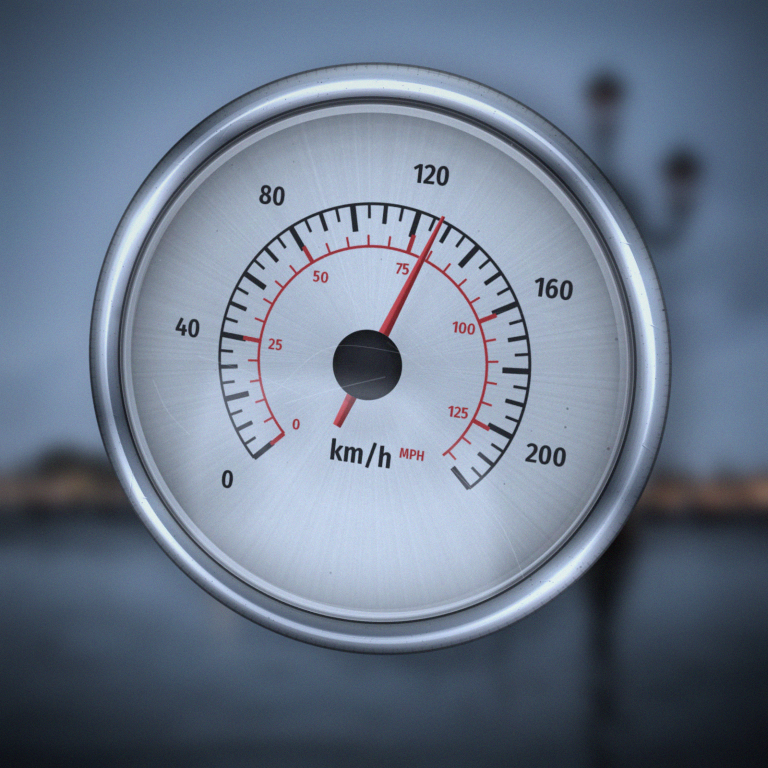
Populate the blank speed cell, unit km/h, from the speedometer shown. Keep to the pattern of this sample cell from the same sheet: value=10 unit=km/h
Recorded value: value=127.5 unit=km/h
